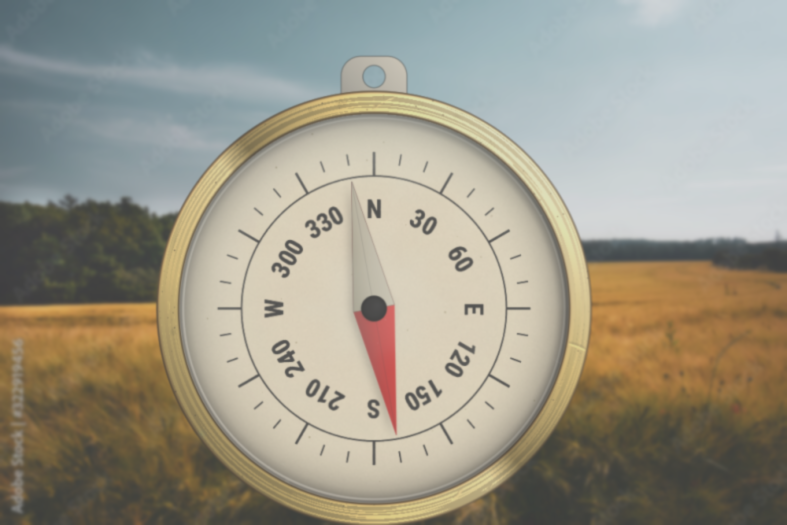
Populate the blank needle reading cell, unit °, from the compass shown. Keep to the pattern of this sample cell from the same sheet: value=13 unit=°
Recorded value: value=170 unit=°
